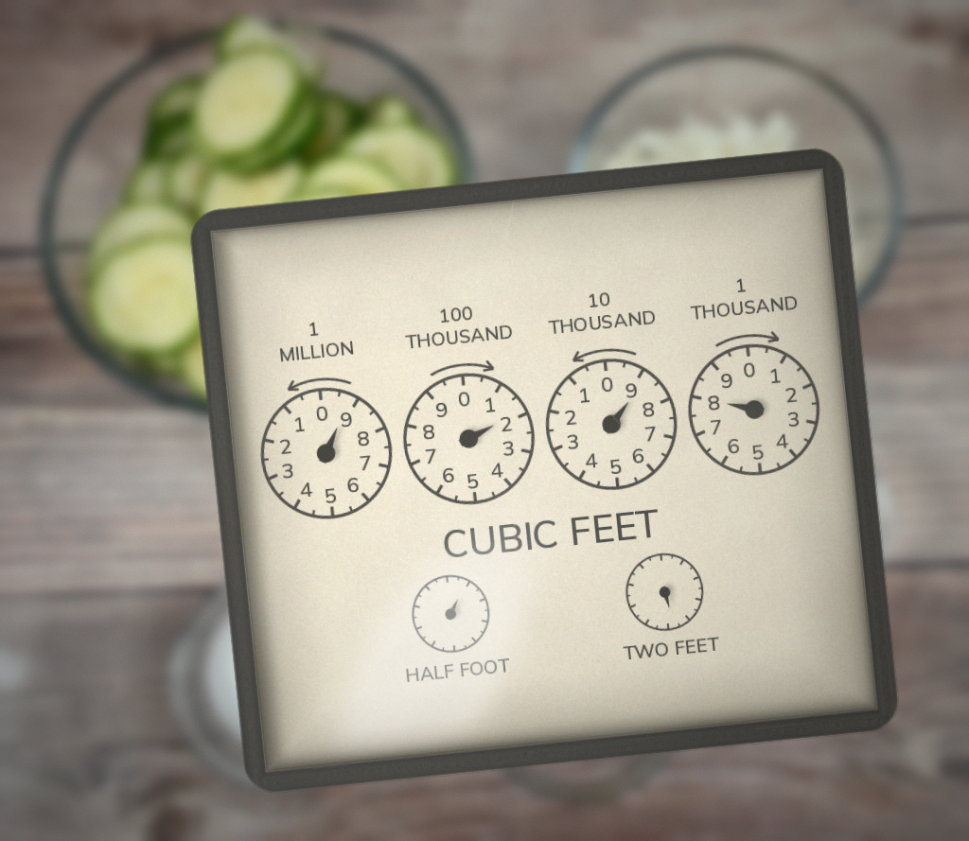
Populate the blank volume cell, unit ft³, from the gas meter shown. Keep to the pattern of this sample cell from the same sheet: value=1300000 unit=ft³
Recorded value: value=918800 unit=ft³
